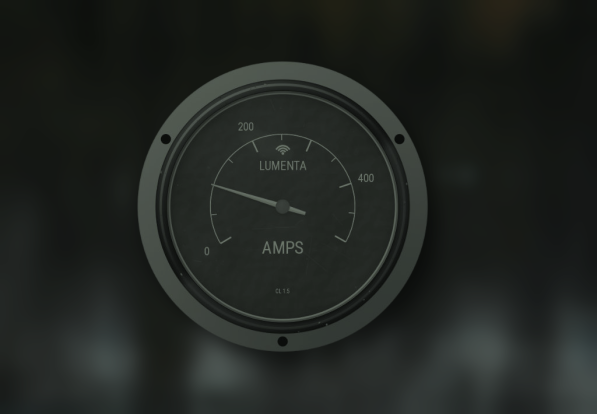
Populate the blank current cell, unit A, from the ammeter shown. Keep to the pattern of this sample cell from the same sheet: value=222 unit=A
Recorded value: value=100 unit=A
